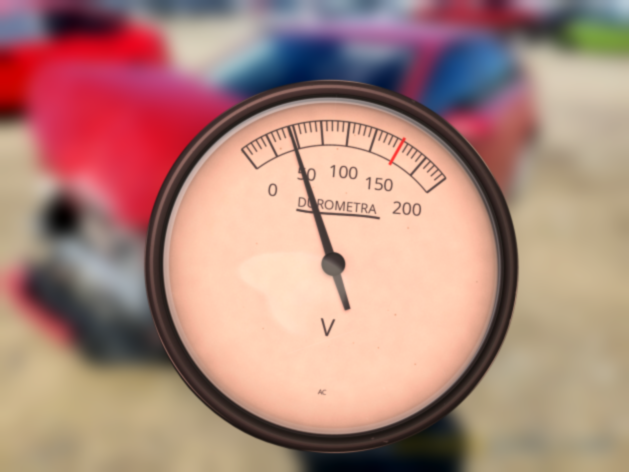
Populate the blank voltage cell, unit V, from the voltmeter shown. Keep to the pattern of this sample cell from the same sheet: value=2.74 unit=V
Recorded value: value=45 unit=V
